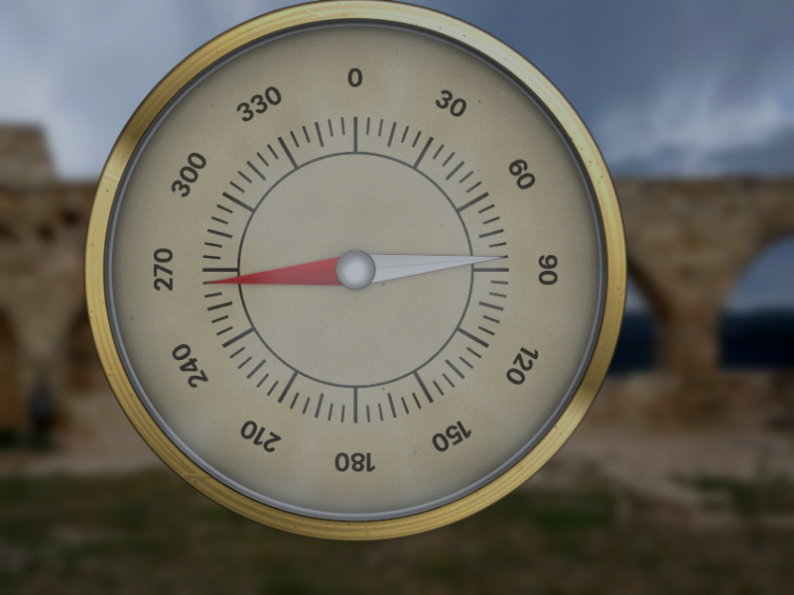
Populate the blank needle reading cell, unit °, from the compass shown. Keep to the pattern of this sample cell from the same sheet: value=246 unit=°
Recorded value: value=265 unit=°
